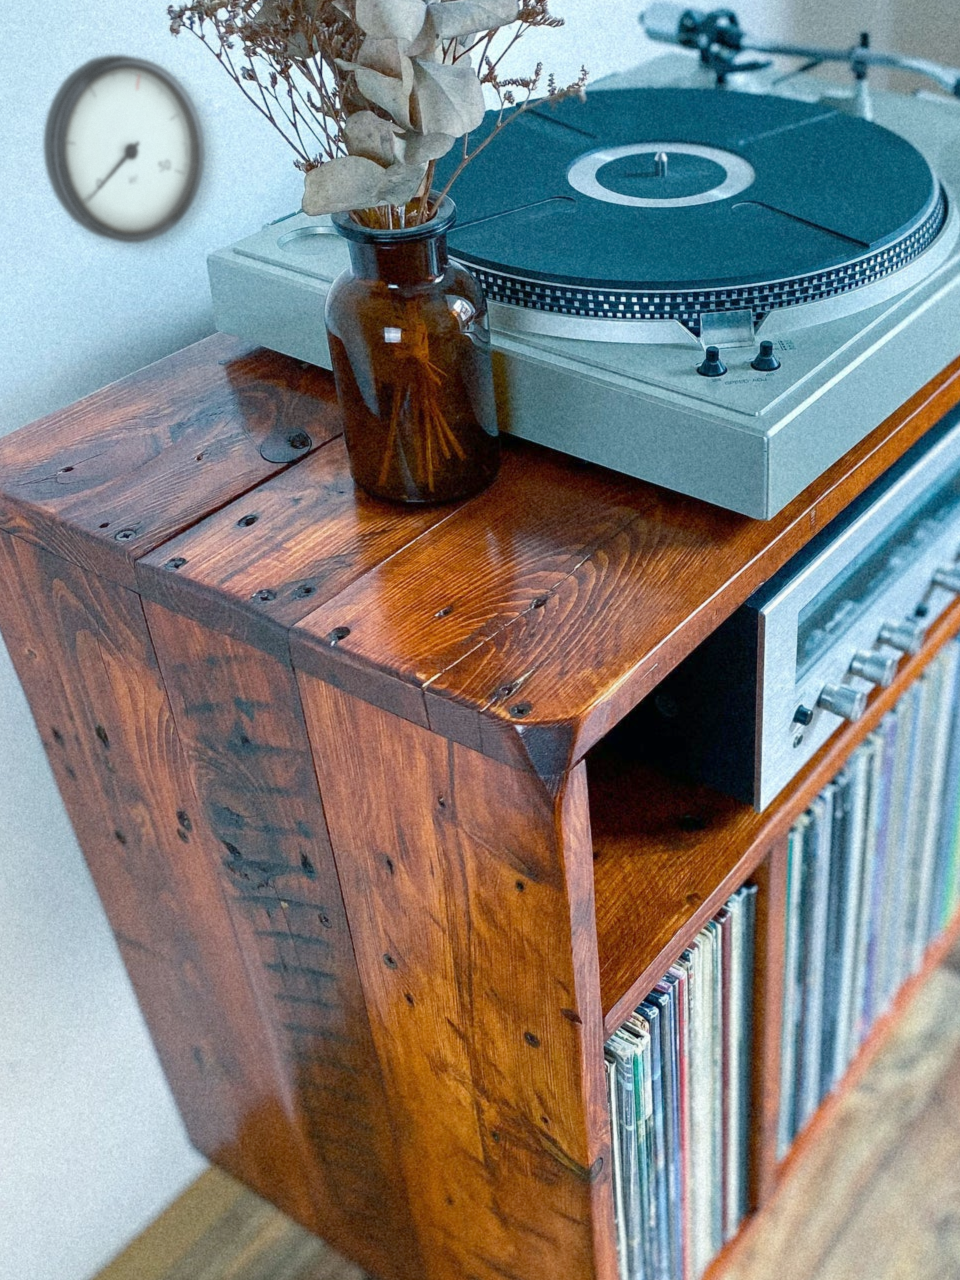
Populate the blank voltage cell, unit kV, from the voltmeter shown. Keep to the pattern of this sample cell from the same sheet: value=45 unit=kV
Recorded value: value=0 unit=kV
